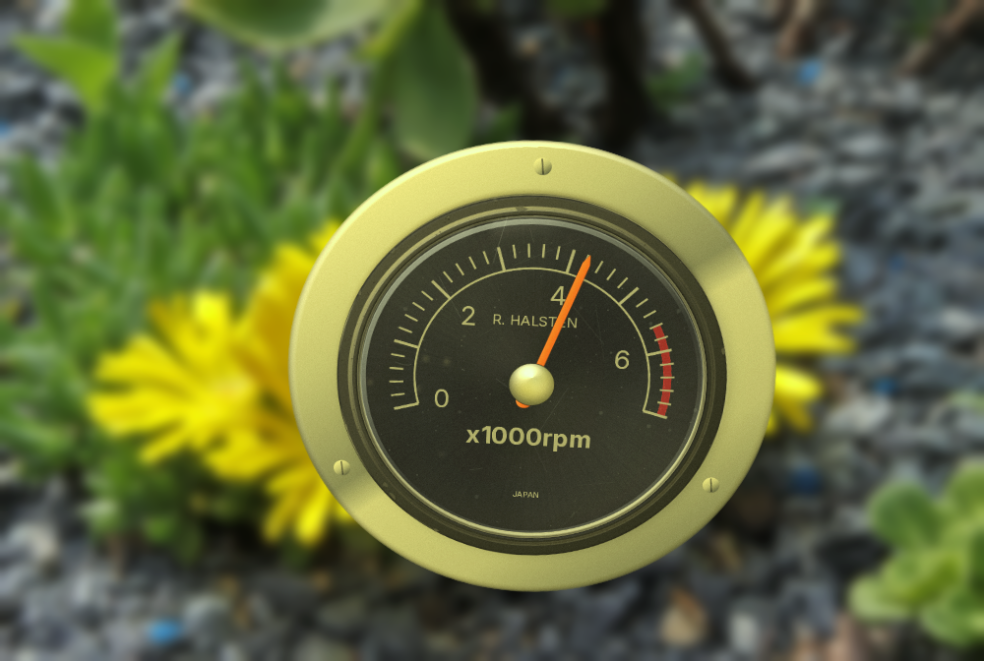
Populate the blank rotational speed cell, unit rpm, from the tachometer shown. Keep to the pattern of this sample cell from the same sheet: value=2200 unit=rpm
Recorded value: value=4200 unit=rpm
